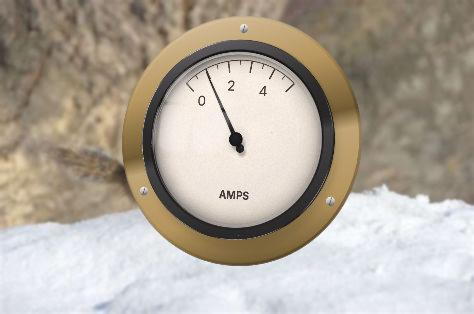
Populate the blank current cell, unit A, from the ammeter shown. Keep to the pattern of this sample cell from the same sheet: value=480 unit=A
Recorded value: value=1 unit=A
